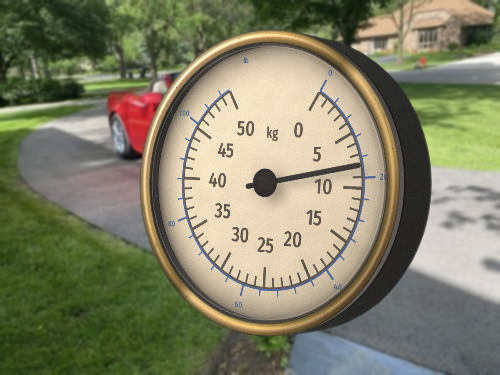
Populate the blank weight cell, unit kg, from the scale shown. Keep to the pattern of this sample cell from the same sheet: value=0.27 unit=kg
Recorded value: value=8 unit=kg
